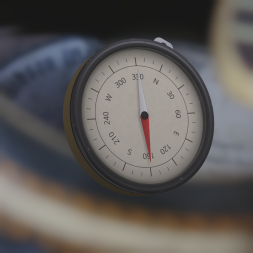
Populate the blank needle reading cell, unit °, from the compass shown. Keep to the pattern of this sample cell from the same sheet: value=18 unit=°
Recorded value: value=150 unit=°
